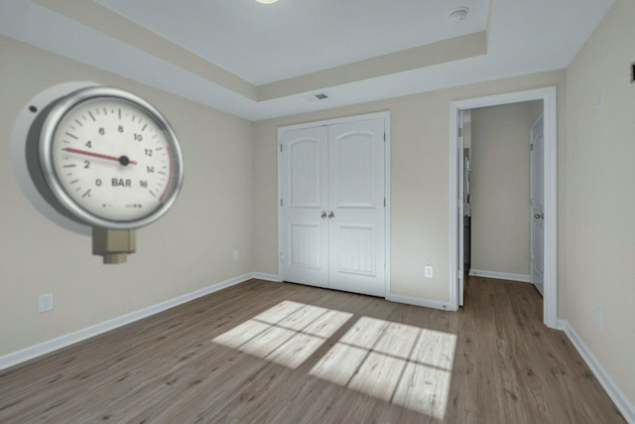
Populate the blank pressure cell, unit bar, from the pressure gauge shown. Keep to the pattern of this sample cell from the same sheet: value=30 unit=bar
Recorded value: value=3 unit=bar
